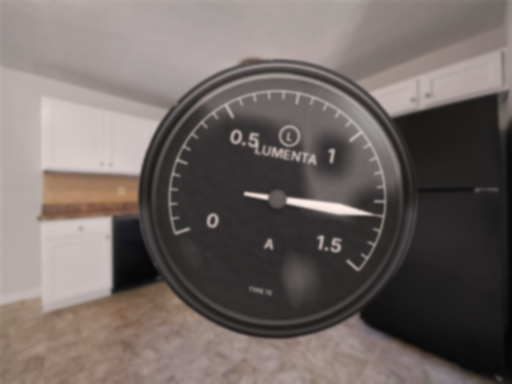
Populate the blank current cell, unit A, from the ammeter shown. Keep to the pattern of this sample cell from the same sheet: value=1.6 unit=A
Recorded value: value=1.3 unit=A
